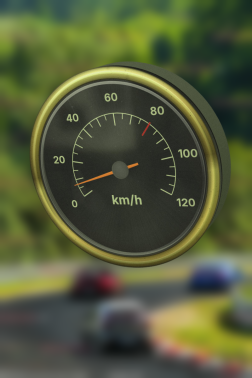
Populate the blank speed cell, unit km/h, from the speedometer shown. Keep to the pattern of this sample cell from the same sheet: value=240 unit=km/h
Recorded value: value=7.5 unit=km/h
